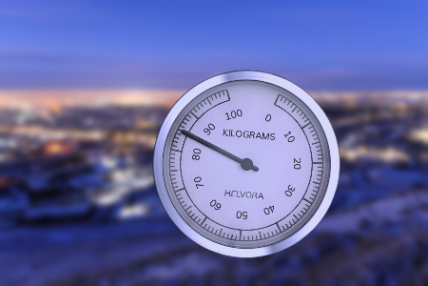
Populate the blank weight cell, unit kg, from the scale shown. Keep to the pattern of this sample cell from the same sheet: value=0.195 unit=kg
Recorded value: value=85 unit=kg
